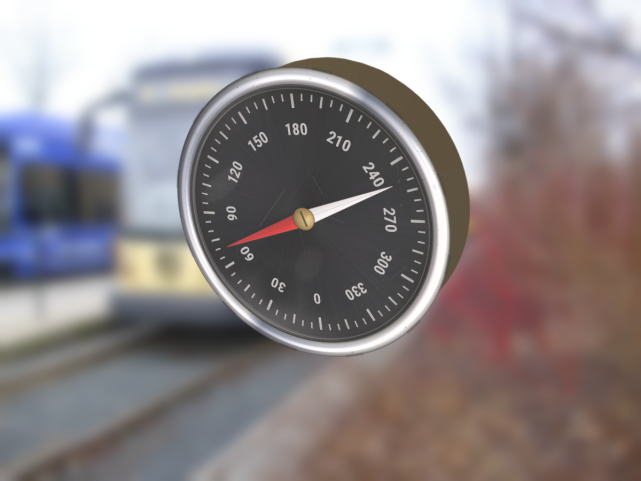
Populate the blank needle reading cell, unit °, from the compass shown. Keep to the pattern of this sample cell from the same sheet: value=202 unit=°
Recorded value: value=70 unit=°
